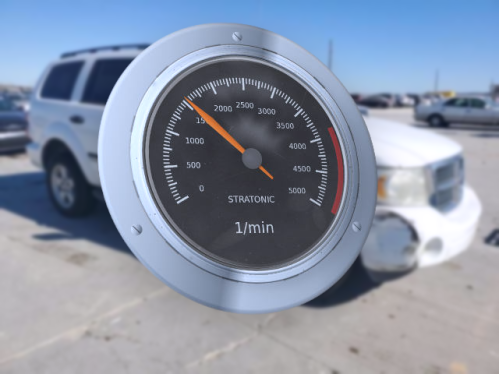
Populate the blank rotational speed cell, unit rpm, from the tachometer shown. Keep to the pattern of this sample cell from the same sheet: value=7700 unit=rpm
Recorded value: value=1500 unit=rpm
